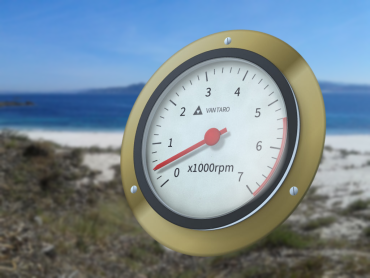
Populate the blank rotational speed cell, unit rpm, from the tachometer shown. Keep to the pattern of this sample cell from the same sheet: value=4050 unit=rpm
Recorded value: value=400 unit=rpm
